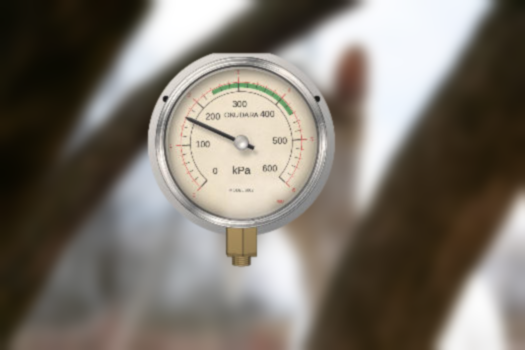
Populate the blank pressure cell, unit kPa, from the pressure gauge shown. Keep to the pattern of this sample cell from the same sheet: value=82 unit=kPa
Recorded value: value=160 unit=kPa
